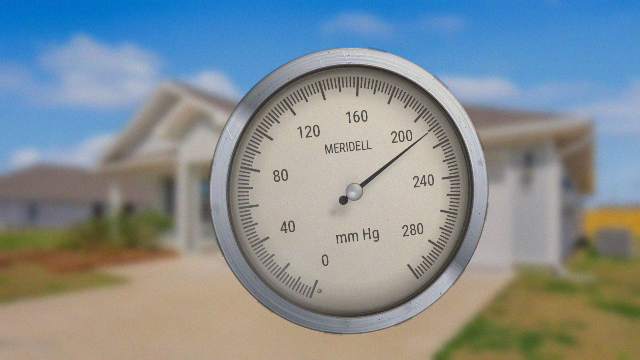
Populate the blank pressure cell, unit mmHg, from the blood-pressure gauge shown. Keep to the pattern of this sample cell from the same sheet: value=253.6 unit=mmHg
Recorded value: value=210 unit=mmHg
